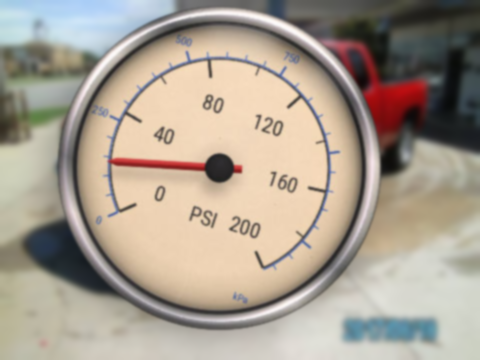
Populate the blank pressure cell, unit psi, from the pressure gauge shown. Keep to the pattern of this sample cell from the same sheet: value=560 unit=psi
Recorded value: value=20 unit=psi
